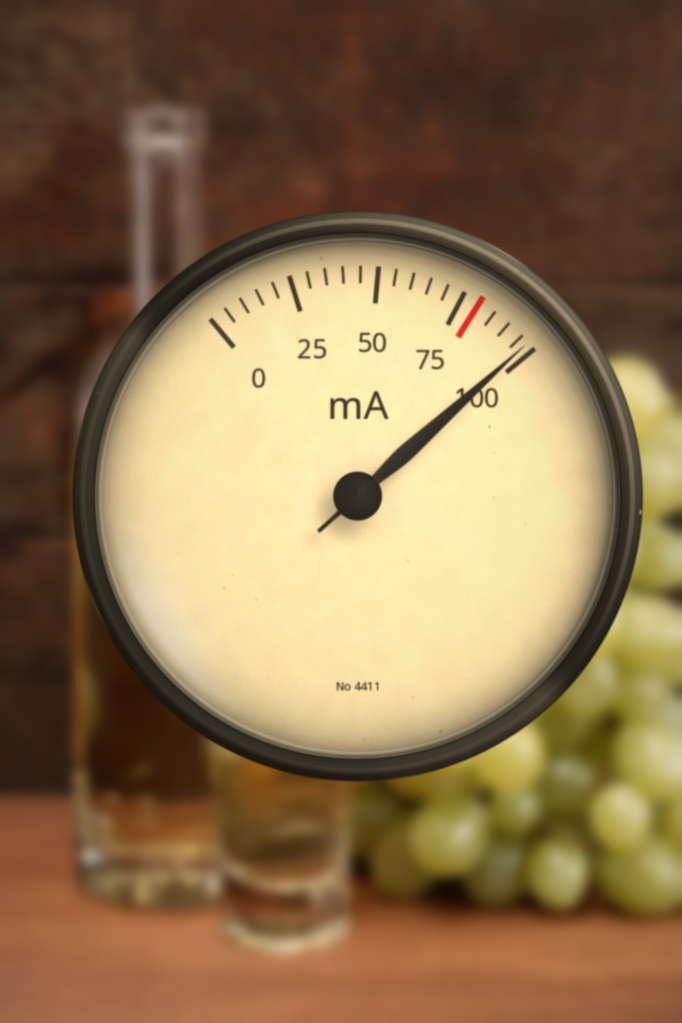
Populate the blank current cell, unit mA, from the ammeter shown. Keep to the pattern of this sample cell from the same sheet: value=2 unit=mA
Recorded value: value=97.5 unit=mA
